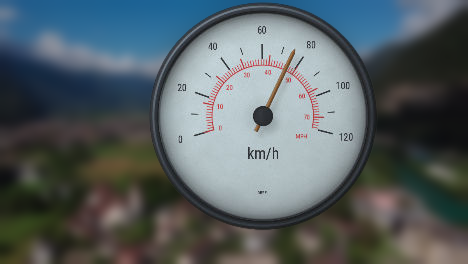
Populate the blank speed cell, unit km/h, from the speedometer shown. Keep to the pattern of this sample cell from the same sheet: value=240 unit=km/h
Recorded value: value=75 unit=km/h
